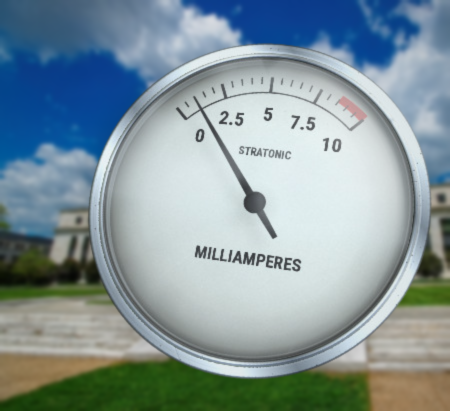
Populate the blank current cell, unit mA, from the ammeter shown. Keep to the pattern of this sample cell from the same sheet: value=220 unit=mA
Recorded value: value=1 unit=mA
